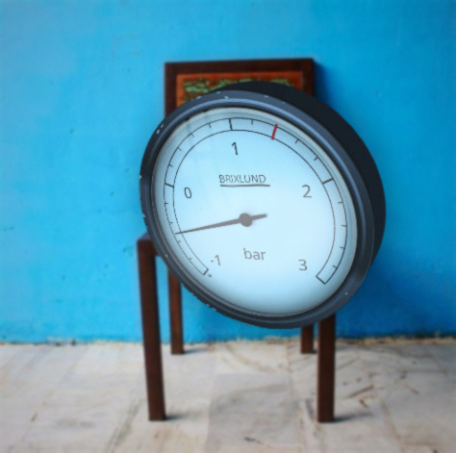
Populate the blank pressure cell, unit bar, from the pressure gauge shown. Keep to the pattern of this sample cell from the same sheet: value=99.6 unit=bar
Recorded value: value=-0.5 unit=bar
